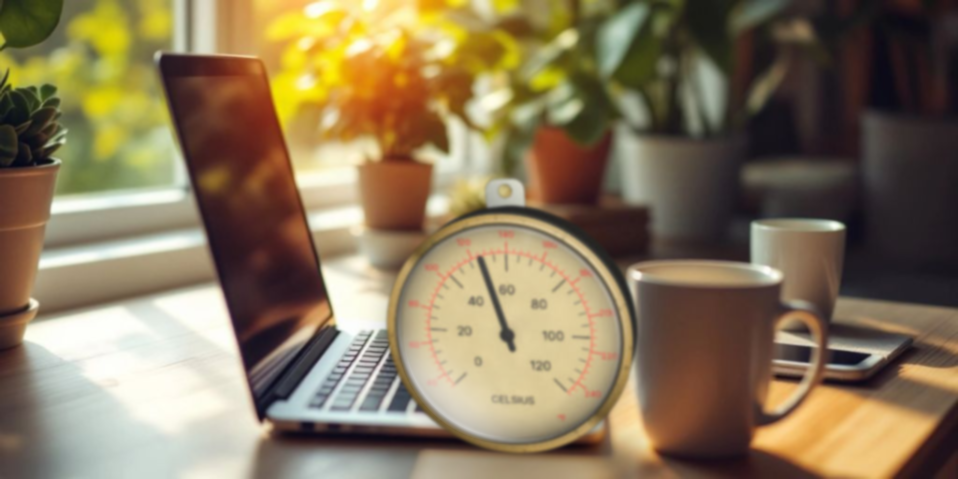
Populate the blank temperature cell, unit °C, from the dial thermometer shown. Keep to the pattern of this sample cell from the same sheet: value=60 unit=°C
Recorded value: value=52 unit=°C
